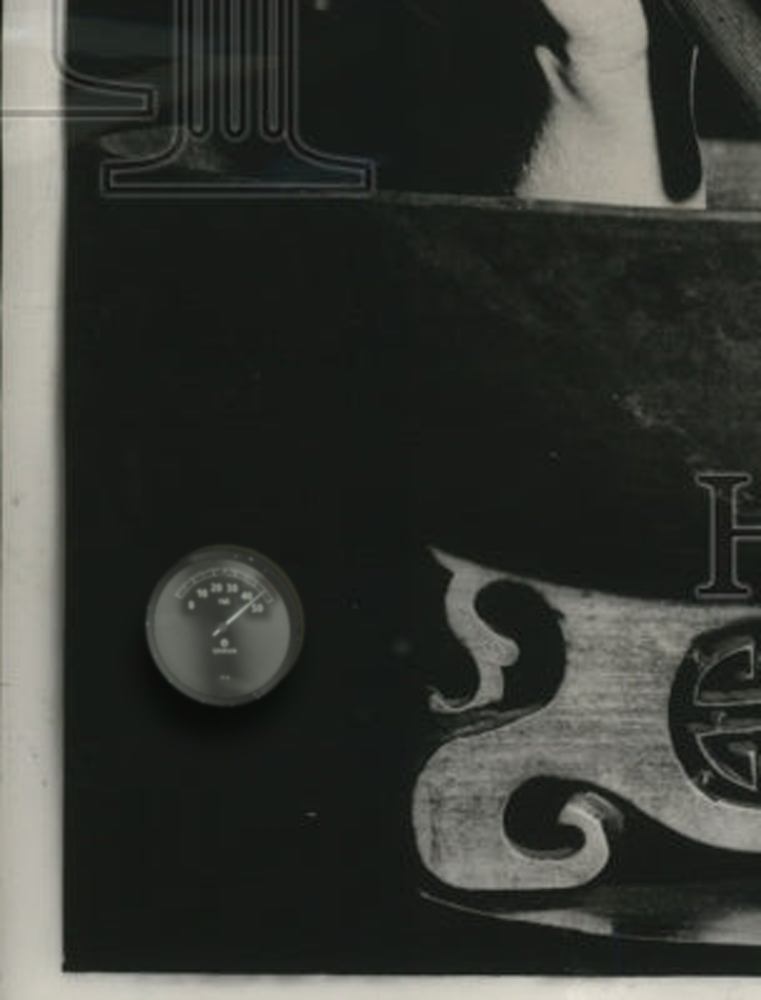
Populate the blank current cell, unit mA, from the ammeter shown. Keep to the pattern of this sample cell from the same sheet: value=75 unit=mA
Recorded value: value=45 unit=mA
